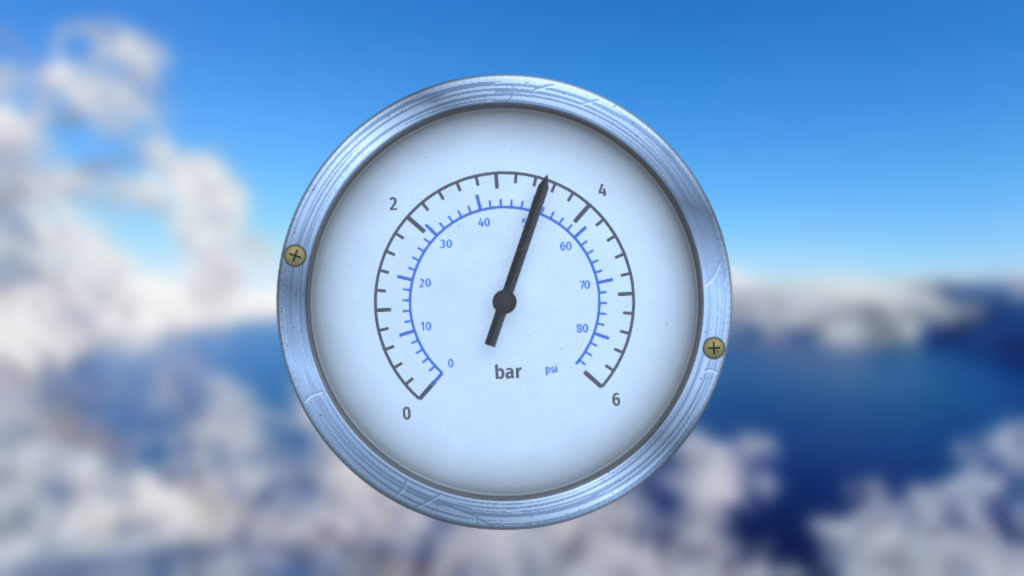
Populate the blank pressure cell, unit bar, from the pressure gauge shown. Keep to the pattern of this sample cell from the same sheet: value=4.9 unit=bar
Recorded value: value=3.5 unit=bar
